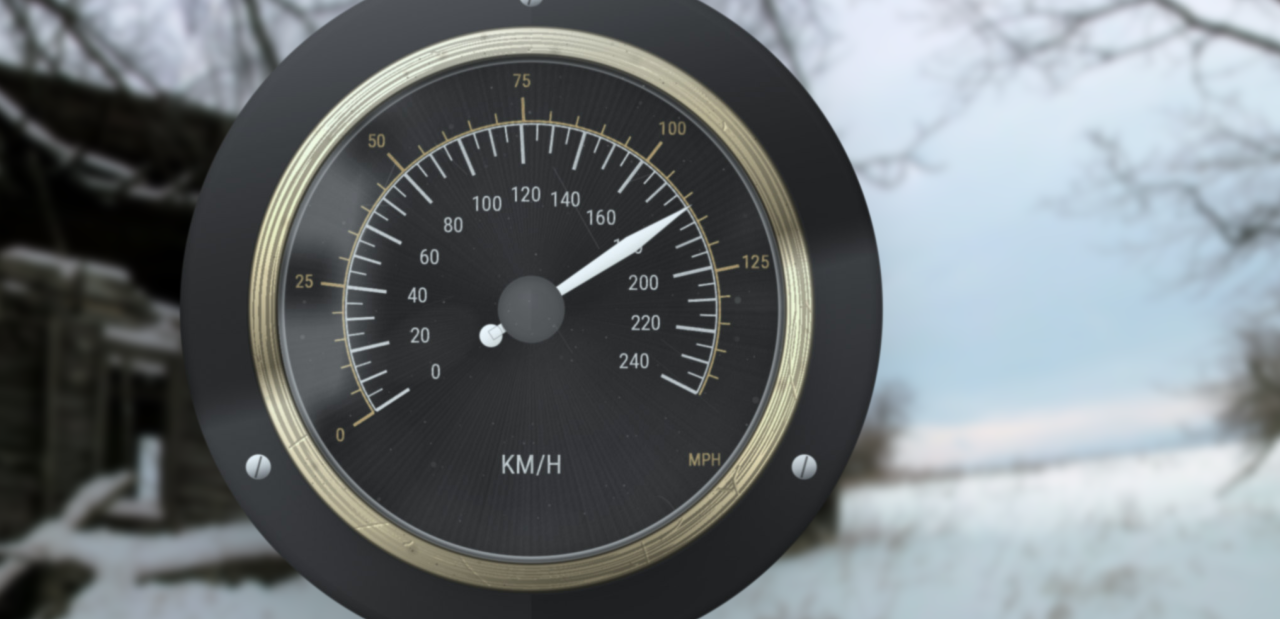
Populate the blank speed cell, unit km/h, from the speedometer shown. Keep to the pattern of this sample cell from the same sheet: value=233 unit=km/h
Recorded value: value=180 unit=km/h
